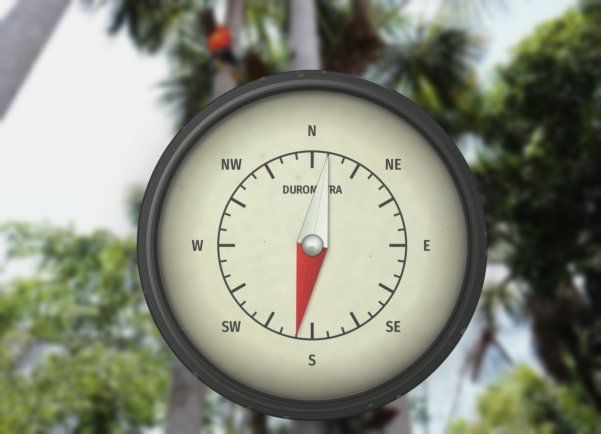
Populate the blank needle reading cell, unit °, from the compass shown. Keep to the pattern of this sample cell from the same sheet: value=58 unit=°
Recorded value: value=190 unit=°
